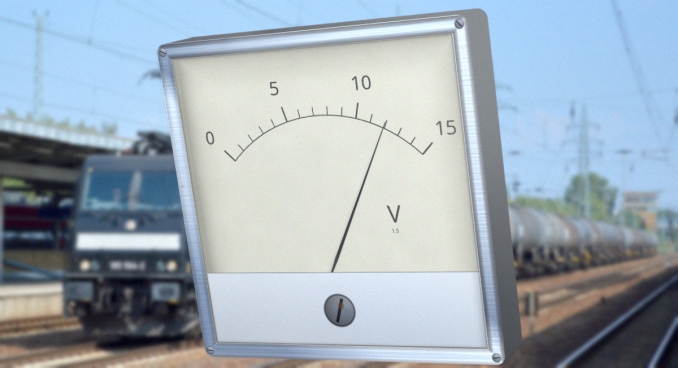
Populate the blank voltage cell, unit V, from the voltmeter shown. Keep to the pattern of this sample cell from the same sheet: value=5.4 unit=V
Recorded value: value=12 unit=V
